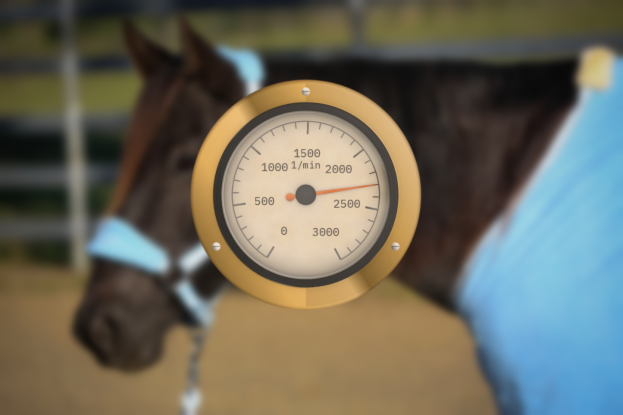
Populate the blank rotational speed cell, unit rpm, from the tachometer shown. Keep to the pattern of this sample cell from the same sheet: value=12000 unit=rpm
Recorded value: value=2300 unit=rpm
